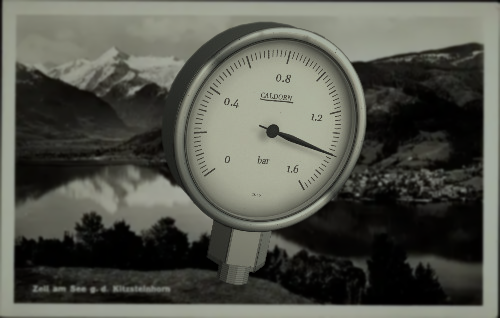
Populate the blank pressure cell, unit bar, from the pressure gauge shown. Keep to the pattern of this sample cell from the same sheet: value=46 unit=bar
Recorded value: value=1.4 unit=bar
